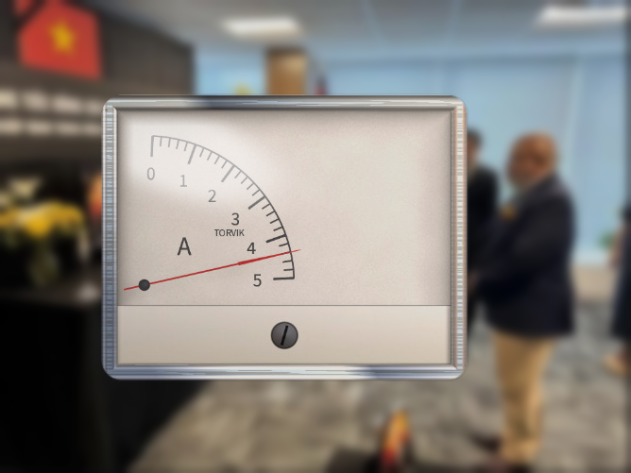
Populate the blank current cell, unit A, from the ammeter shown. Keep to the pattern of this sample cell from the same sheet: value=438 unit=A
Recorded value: value=4.4 unit=A
